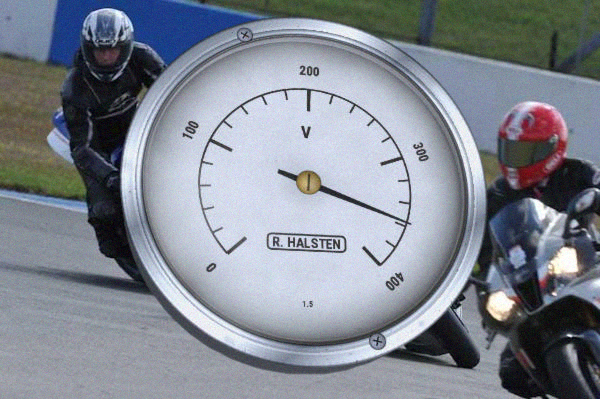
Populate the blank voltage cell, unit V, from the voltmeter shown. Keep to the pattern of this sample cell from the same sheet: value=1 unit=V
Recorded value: value=360 unit=V
